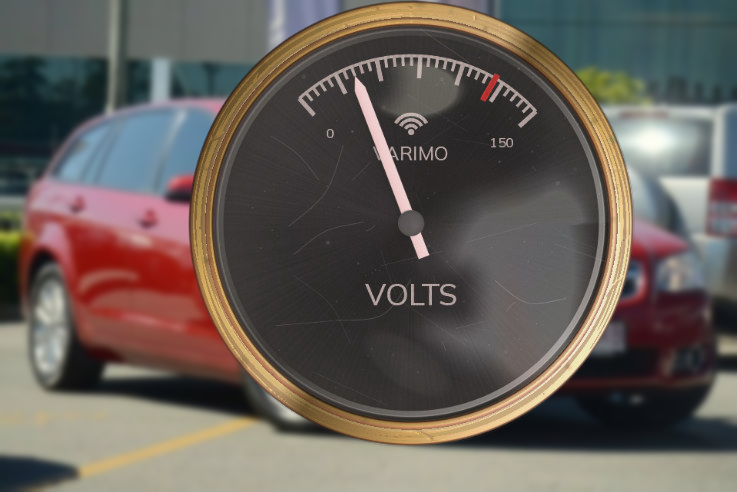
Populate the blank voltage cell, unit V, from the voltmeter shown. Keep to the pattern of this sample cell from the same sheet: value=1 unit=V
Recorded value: value=35 unit=V
